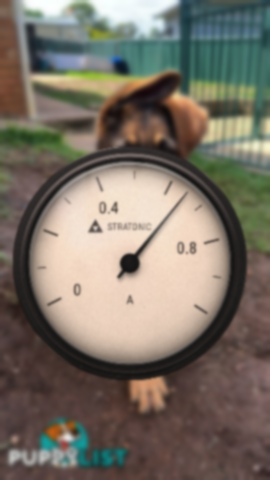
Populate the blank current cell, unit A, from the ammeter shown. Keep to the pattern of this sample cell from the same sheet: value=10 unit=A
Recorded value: value=0.65 unit=A
